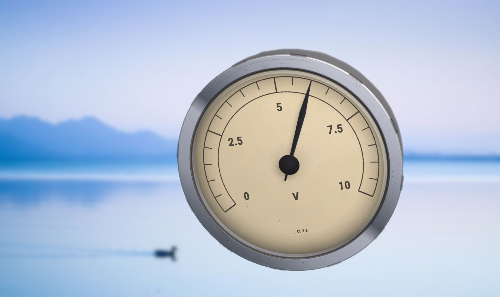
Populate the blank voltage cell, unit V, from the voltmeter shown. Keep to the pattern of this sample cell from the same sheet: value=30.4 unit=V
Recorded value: value=6 unit=V
